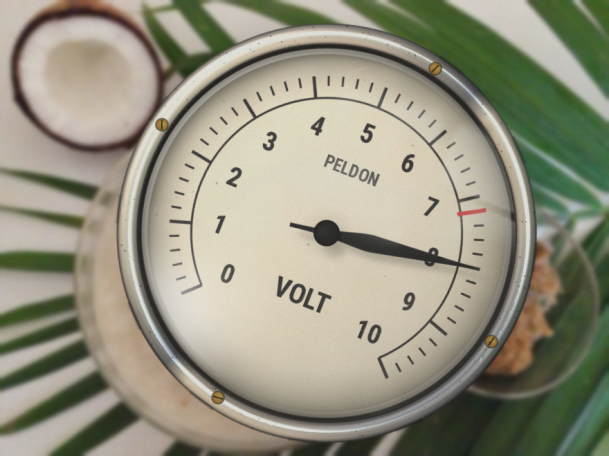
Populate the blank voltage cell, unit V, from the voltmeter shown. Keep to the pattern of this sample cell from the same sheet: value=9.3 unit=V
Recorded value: value=8 unit=V
